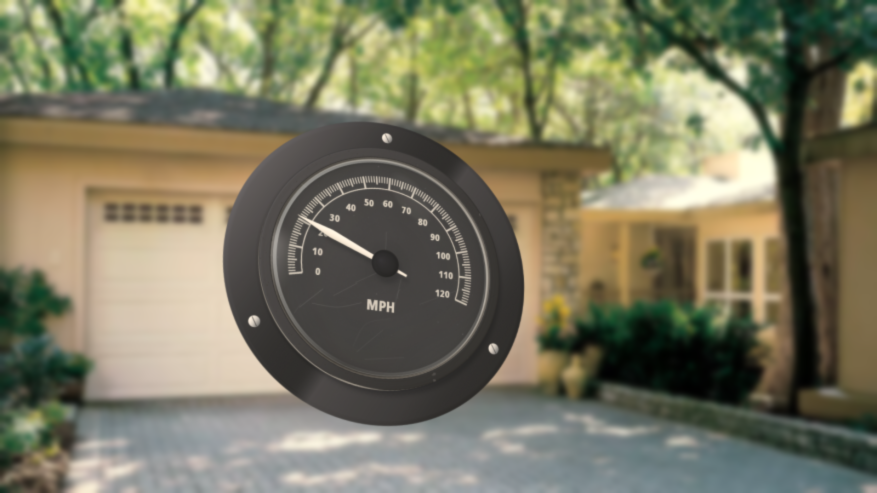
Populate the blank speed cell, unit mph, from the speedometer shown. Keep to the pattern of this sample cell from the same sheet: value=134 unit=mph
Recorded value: value=20 unit=mph
